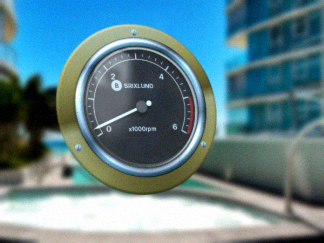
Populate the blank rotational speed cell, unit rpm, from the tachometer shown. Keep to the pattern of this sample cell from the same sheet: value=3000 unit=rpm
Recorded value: value=200 unit=rpm
